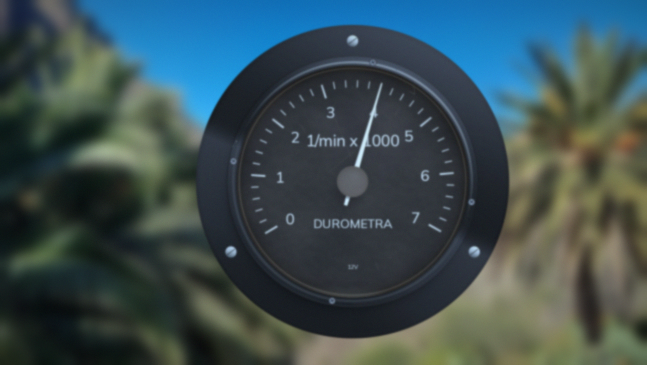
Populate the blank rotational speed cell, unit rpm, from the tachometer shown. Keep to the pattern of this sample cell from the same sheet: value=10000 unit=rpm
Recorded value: value=4000 unit=rpm
